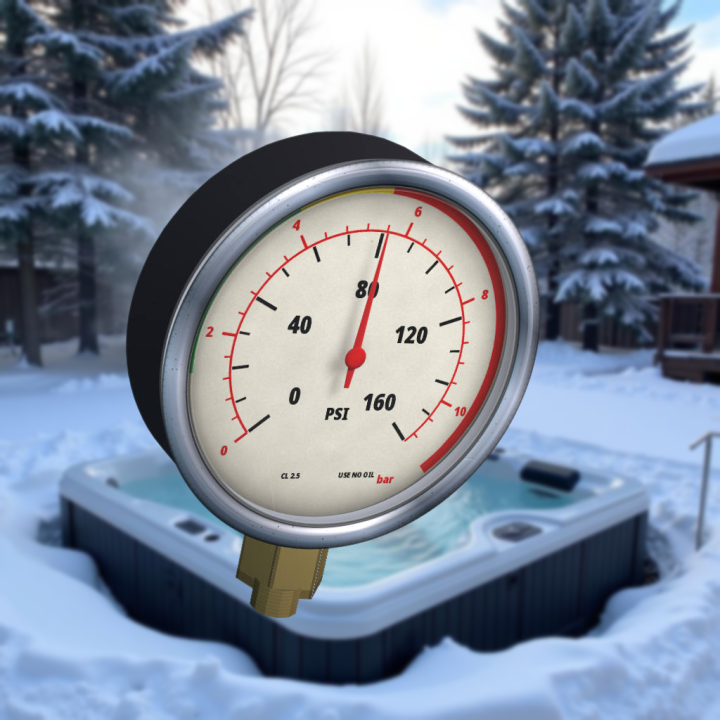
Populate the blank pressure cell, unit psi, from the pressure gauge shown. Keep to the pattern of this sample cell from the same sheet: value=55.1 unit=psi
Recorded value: value=80 unit=psi
